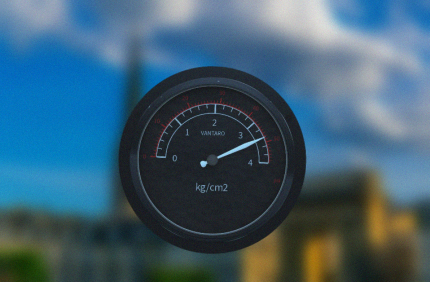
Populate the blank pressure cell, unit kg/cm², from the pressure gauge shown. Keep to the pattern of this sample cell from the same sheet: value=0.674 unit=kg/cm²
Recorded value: value=3.4 unit=kg/cm²
